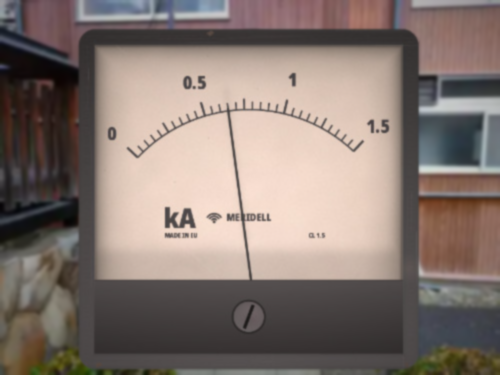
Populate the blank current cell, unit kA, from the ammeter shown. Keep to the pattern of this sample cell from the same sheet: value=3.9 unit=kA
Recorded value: value=0.65 unit=kA
